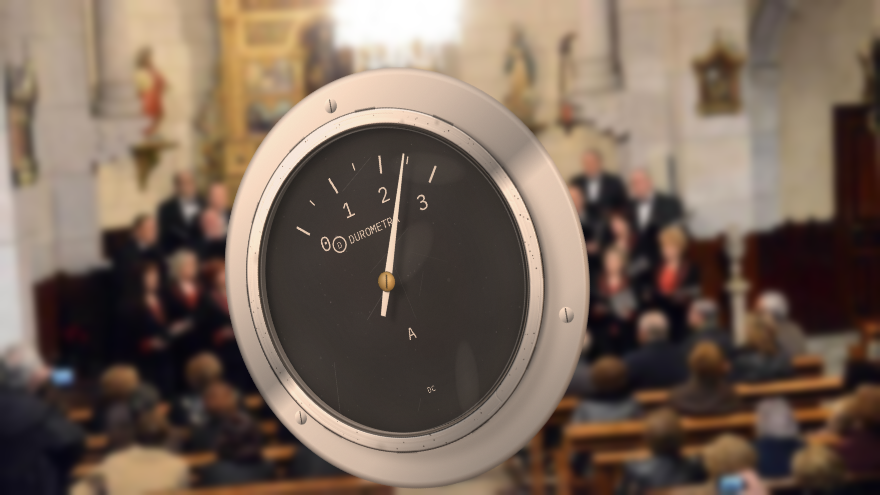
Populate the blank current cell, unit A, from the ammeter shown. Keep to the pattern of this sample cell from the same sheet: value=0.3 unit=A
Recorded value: value=2.5 unit=A
